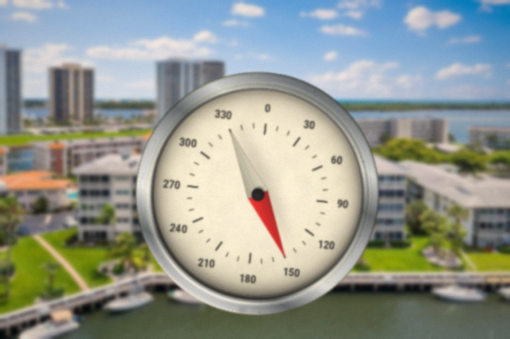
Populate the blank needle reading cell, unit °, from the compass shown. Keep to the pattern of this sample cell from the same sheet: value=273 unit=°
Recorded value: value=150 unit=°
